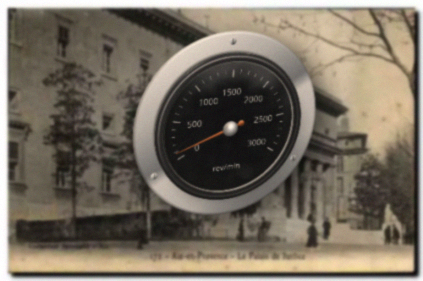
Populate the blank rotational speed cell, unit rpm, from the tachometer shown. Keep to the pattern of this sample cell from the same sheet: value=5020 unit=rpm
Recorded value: value=100 unit=rpm
